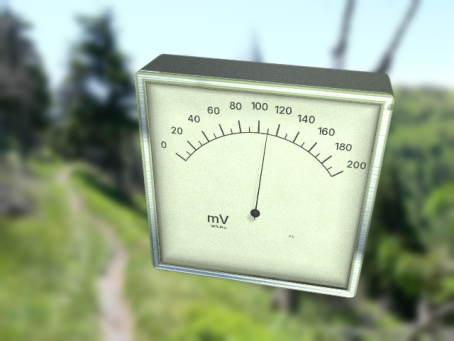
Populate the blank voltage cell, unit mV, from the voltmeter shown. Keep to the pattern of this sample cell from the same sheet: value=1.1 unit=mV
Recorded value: value=110 unit=mV
